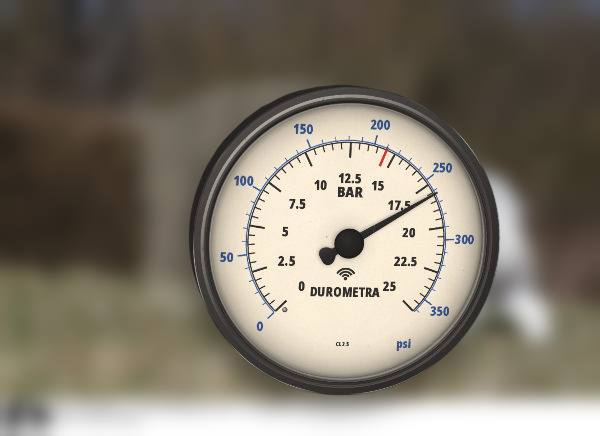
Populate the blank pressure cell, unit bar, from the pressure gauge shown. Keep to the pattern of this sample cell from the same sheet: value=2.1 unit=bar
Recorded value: value=18 unit=bar
